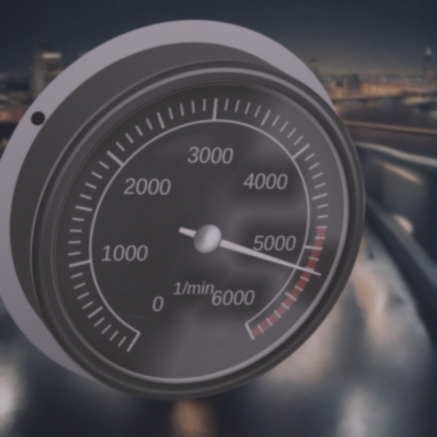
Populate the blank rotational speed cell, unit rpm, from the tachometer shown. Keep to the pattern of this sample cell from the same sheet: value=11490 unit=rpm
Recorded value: value=5200 unit=rpm
